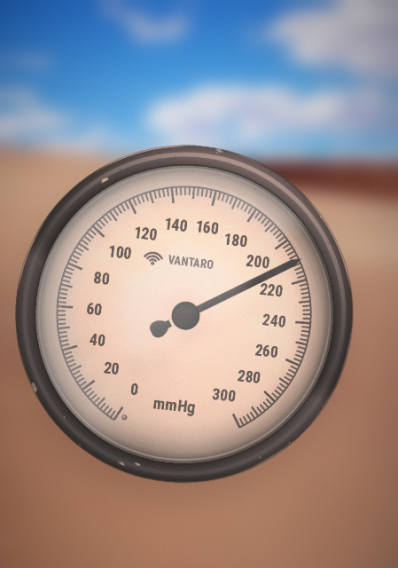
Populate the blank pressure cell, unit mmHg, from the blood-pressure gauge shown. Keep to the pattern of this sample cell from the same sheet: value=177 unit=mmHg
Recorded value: value=210 unit=mmHg
